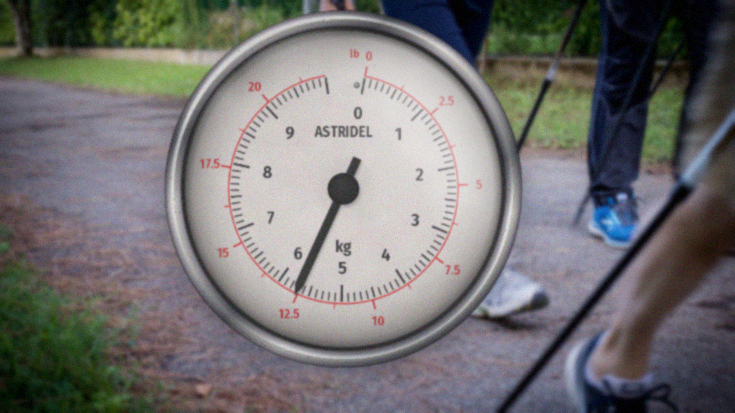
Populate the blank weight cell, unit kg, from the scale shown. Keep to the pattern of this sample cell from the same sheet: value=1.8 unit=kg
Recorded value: value=5.7 unit=kg
